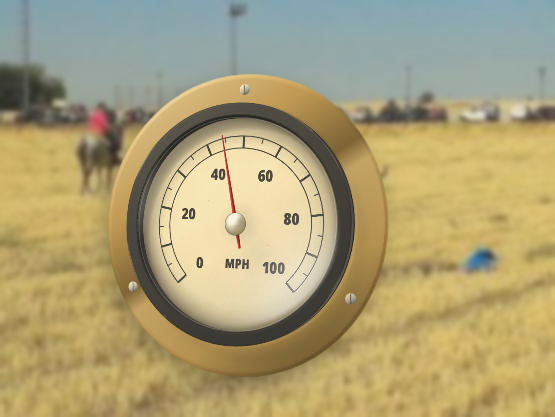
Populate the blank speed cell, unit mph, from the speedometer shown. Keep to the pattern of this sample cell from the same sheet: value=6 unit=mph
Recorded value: value=45 unit=mph
